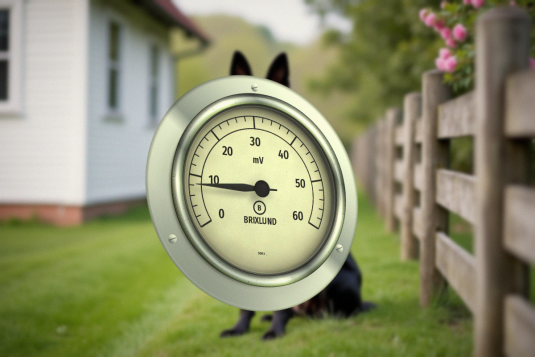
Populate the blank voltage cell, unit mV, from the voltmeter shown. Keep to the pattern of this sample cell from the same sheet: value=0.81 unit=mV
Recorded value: value=8 unit=mV
